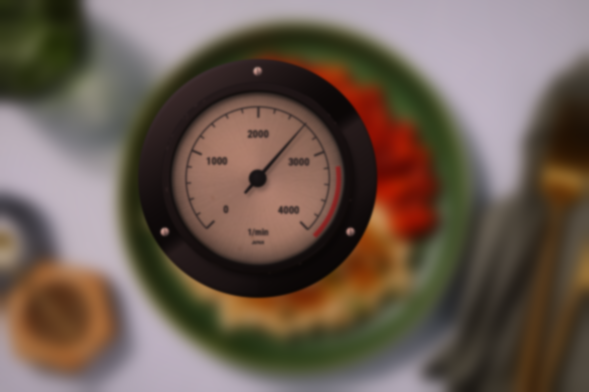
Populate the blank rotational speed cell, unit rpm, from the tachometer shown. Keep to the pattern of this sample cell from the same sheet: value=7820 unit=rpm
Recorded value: value=2600 unit=rpm
